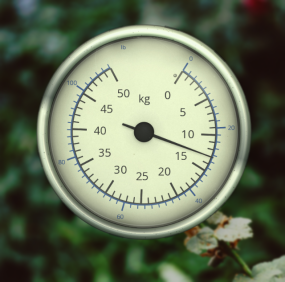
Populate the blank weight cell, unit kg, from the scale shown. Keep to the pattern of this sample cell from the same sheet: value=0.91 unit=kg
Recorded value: value=13 unit=kg
